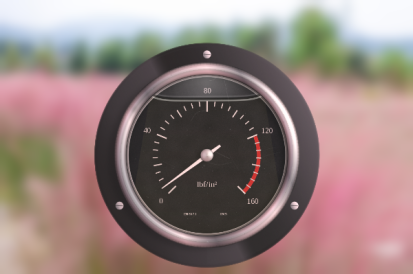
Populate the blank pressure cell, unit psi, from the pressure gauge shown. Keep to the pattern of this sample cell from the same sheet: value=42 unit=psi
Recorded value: value=5 unit=psi
